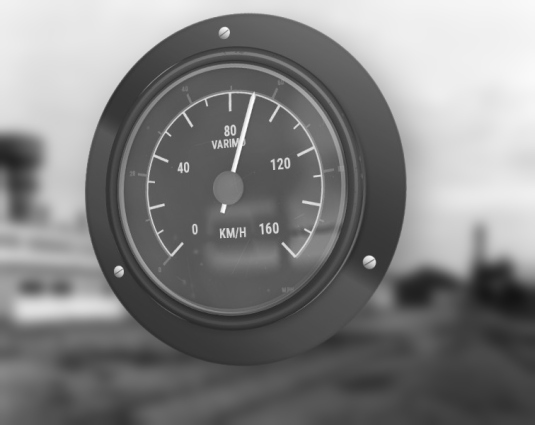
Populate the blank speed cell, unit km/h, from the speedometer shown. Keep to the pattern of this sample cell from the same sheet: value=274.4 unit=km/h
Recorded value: value=90 unit=km/h
